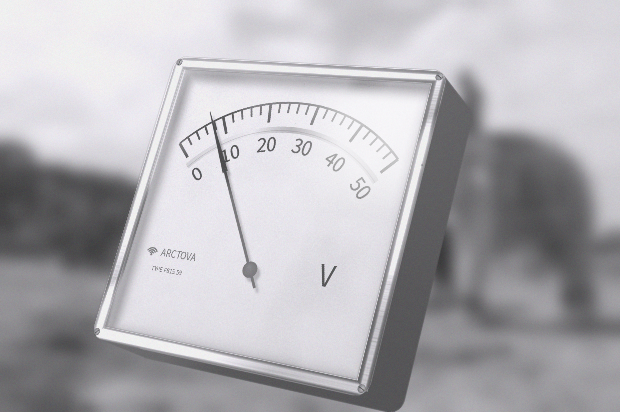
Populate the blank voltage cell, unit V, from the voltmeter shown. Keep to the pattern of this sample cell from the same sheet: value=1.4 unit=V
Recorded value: value=8 unit=V
